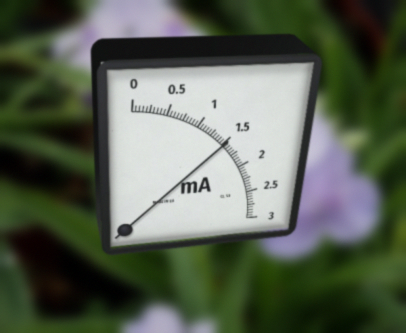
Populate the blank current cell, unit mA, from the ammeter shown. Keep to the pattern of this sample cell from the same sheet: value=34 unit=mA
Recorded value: value=1.5 unit=mA
